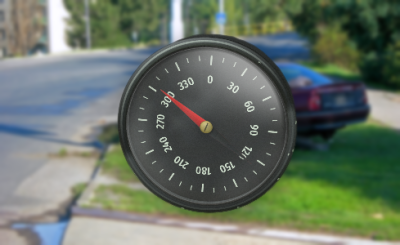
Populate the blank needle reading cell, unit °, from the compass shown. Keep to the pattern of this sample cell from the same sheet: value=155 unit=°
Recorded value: value=305 unit=°
